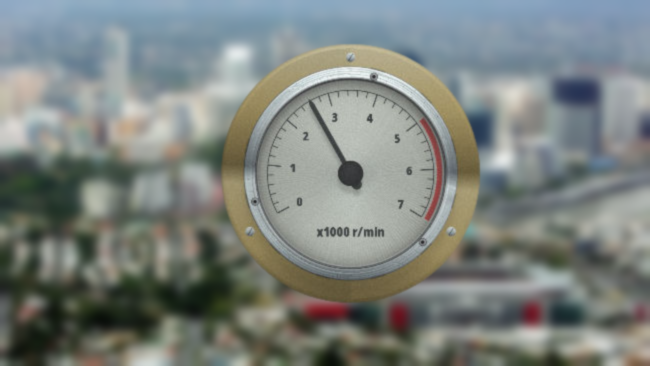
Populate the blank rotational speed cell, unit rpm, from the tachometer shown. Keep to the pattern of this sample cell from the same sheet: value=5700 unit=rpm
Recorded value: value=2600 unit=rpm
